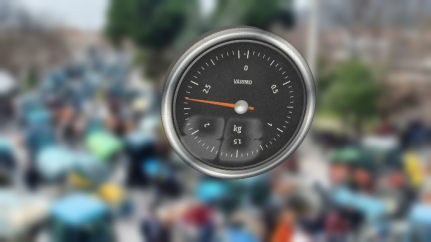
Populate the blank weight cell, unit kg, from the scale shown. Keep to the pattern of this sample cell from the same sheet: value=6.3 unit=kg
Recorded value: value=2.35 unit=kg
